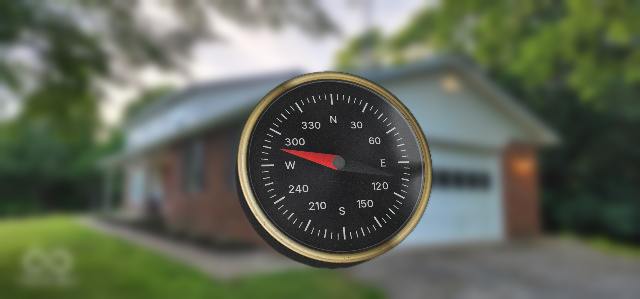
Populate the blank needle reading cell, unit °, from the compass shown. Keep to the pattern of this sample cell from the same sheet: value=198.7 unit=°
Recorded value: value=285 unit=°
